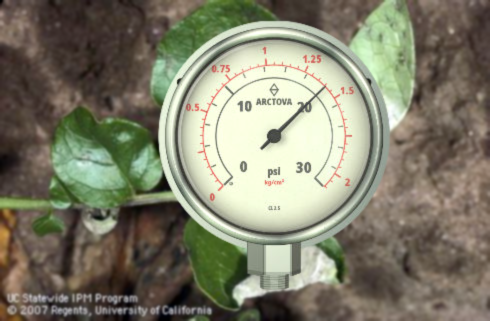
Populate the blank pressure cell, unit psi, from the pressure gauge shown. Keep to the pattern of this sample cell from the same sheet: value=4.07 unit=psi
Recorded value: value=20 unit=psi
